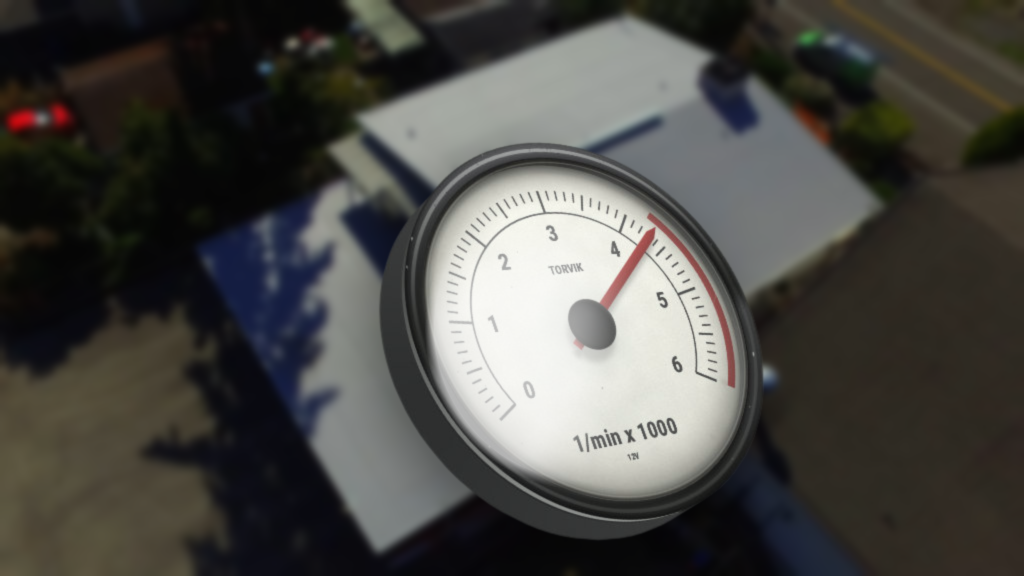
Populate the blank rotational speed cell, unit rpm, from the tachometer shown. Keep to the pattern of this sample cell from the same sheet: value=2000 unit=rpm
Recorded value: value=4300 unit=rpm
